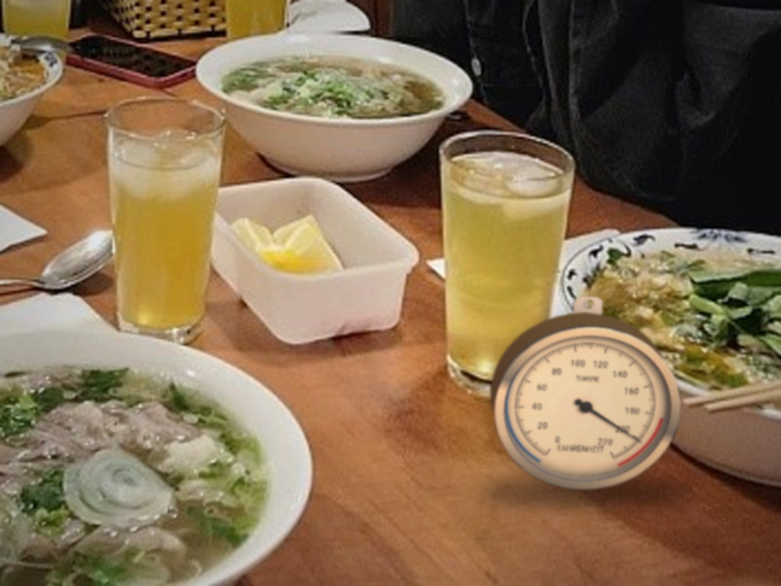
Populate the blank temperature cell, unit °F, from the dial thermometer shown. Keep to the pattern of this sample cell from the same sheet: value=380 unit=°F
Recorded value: value=200 unit=°F
